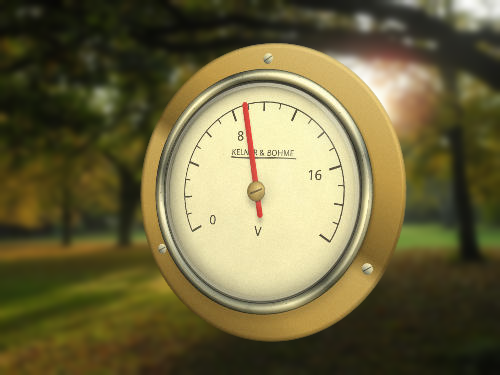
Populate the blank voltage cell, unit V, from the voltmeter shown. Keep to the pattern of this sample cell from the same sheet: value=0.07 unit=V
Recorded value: value=9 unit=V
